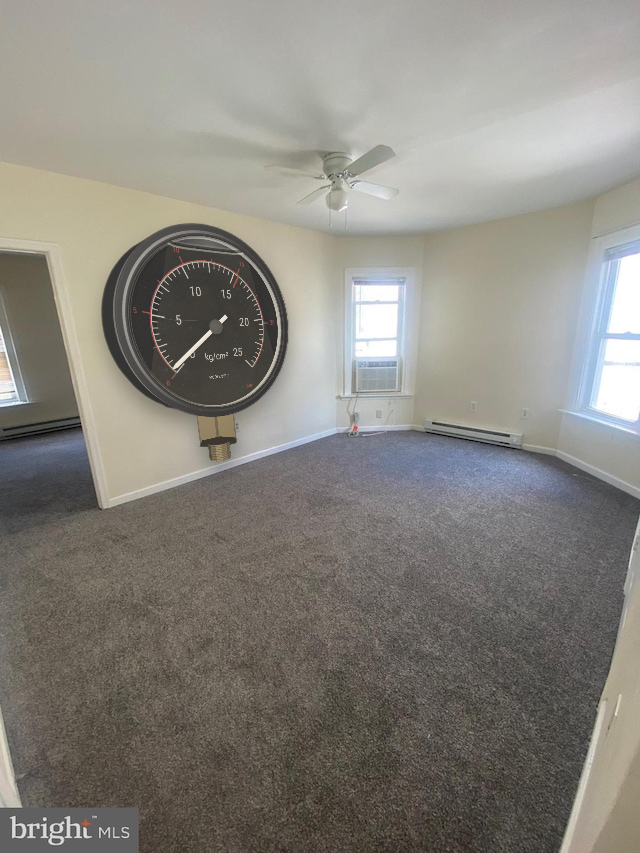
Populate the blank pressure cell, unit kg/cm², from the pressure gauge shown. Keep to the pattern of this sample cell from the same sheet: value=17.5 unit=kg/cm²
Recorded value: value=0.5 unit=kg/cm²
